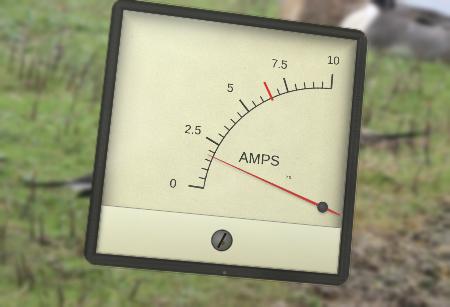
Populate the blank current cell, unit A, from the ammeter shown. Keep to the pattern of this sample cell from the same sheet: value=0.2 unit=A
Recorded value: value=1.75 unit=A
